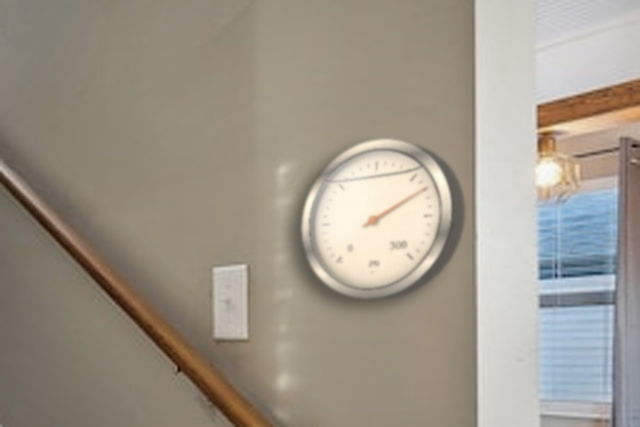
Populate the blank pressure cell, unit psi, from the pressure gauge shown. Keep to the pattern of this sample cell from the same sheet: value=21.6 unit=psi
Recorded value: value=220 unit=psi
